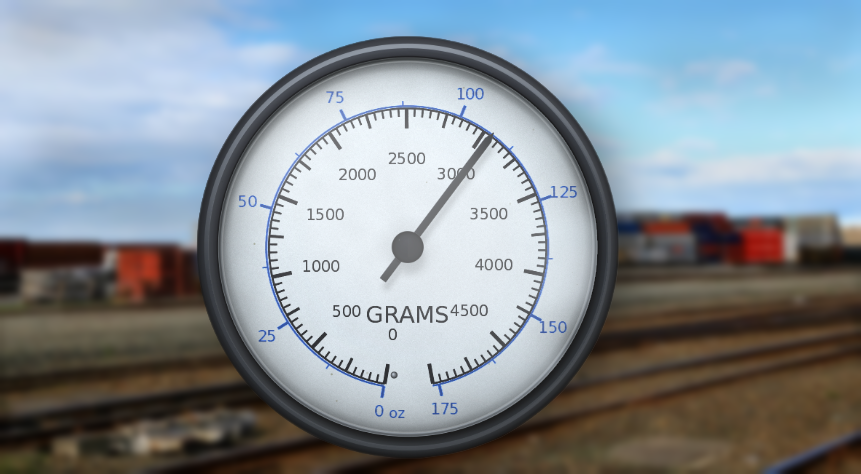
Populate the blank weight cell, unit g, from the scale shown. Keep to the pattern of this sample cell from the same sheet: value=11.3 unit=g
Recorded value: value=3050 unit=g
